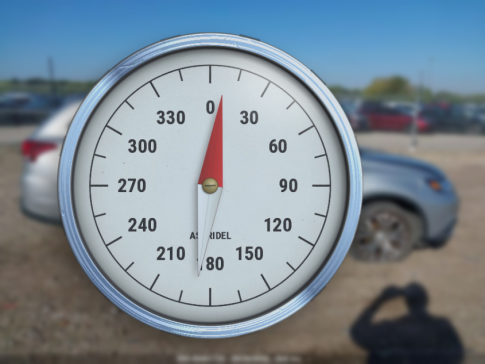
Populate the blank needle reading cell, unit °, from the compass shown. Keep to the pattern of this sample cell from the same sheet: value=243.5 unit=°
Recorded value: value=7.5 unit=°
